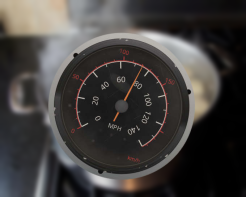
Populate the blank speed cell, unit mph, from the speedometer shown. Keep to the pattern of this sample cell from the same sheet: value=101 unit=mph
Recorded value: value=75 unit=mph
